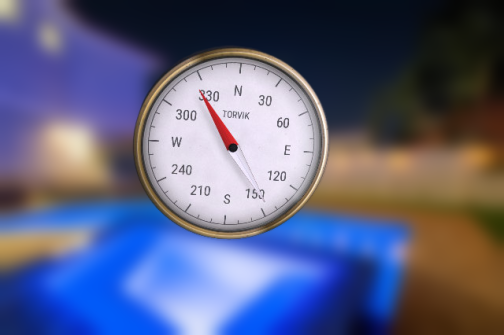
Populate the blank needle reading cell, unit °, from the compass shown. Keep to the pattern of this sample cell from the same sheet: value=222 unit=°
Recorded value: value=325 unit=°
